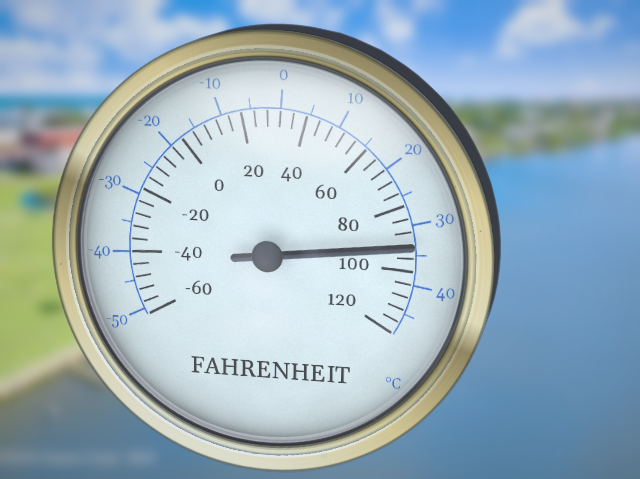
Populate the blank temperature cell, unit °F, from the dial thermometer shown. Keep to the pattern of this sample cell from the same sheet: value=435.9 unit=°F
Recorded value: value=92 unit=°F
